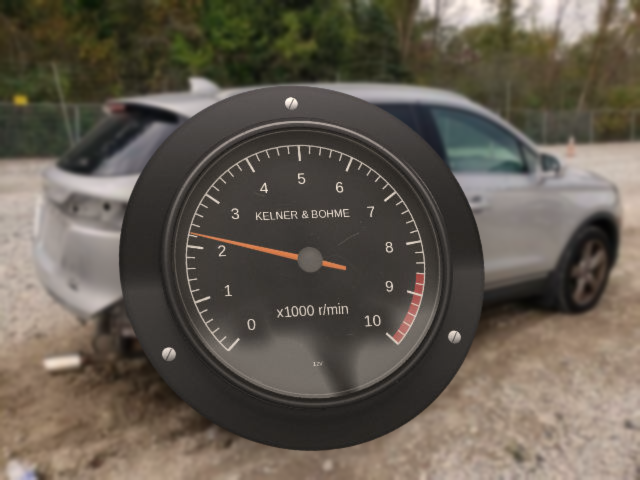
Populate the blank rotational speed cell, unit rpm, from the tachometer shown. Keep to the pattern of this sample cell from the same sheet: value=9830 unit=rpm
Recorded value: value=2200 unit=rpm
